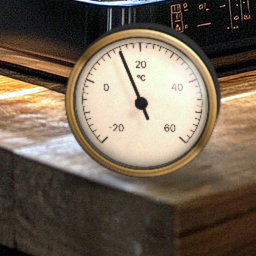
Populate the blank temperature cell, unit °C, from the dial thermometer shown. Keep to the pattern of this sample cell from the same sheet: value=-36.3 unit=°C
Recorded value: value=14 unit=°C
